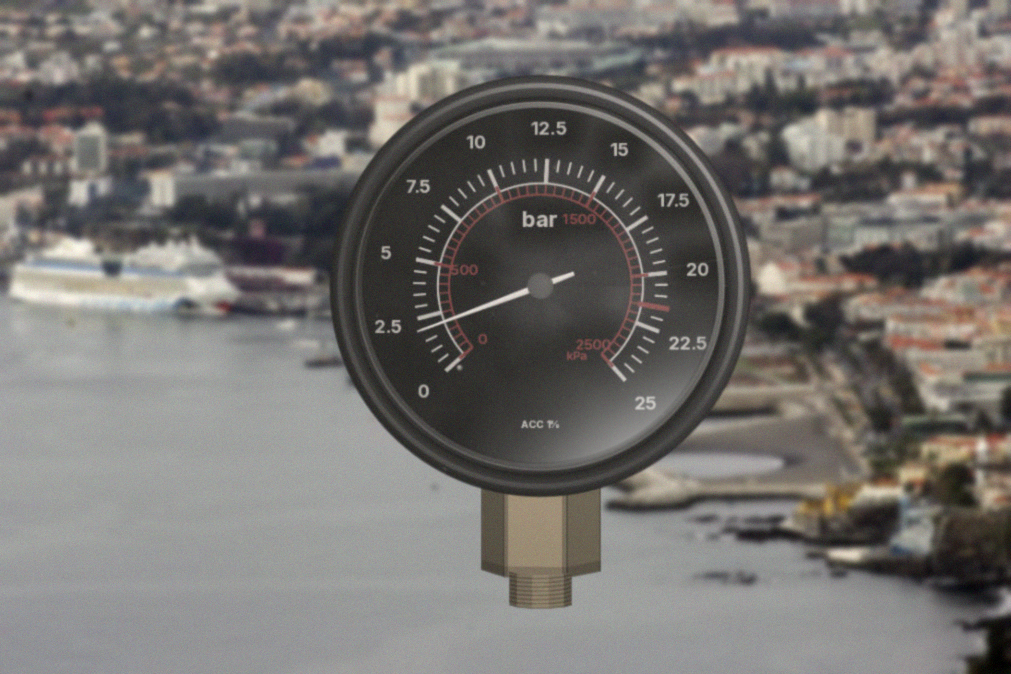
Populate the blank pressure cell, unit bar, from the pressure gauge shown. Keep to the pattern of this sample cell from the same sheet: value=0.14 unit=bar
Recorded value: value=2 unit=bar
